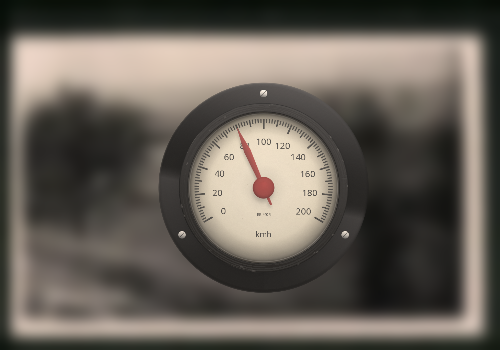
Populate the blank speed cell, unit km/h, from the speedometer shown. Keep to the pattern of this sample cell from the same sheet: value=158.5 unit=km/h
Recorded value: value=80 unit=km/h
